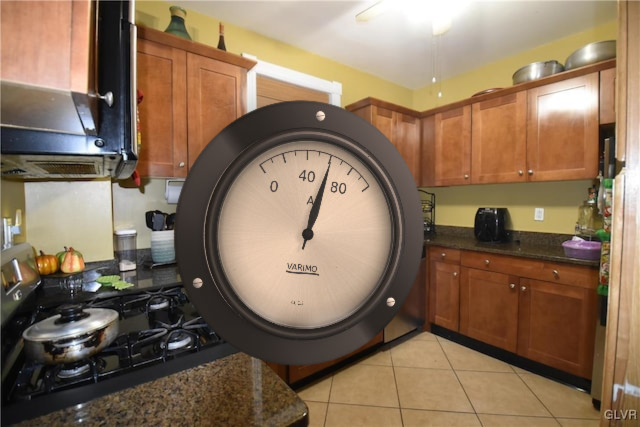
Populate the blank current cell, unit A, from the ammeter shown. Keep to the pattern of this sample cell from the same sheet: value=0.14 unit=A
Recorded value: value=60 unit=A
